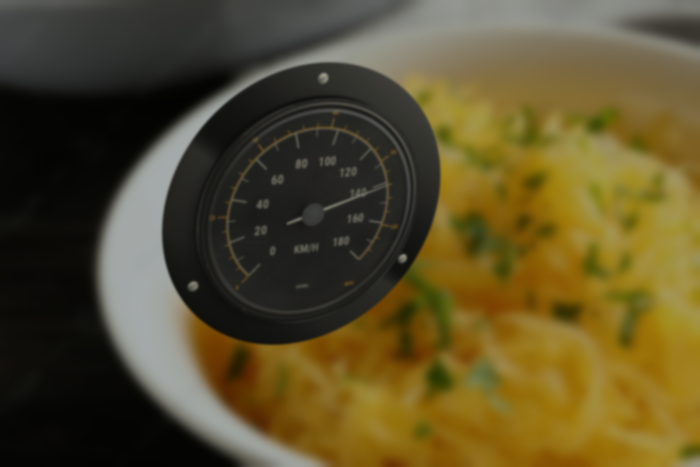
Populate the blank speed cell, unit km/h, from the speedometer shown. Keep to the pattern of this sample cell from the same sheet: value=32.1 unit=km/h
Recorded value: value=140 unit=km/h
